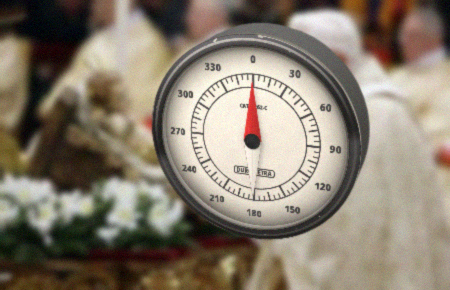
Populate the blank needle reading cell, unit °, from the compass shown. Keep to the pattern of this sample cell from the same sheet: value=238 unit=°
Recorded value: value=0 unit=°
